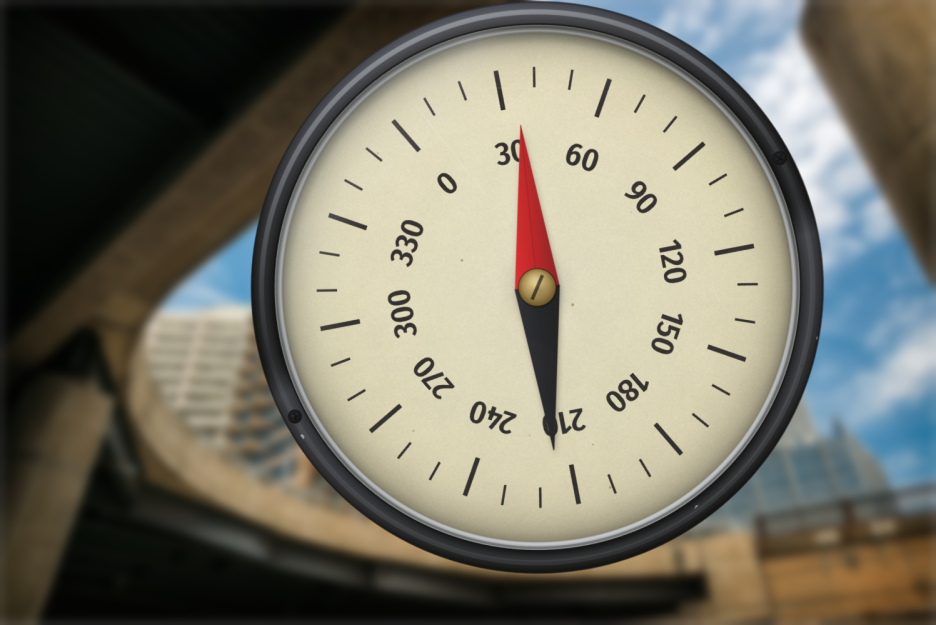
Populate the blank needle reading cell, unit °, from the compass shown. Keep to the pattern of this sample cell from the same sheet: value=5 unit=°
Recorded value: value=35 unit=°
